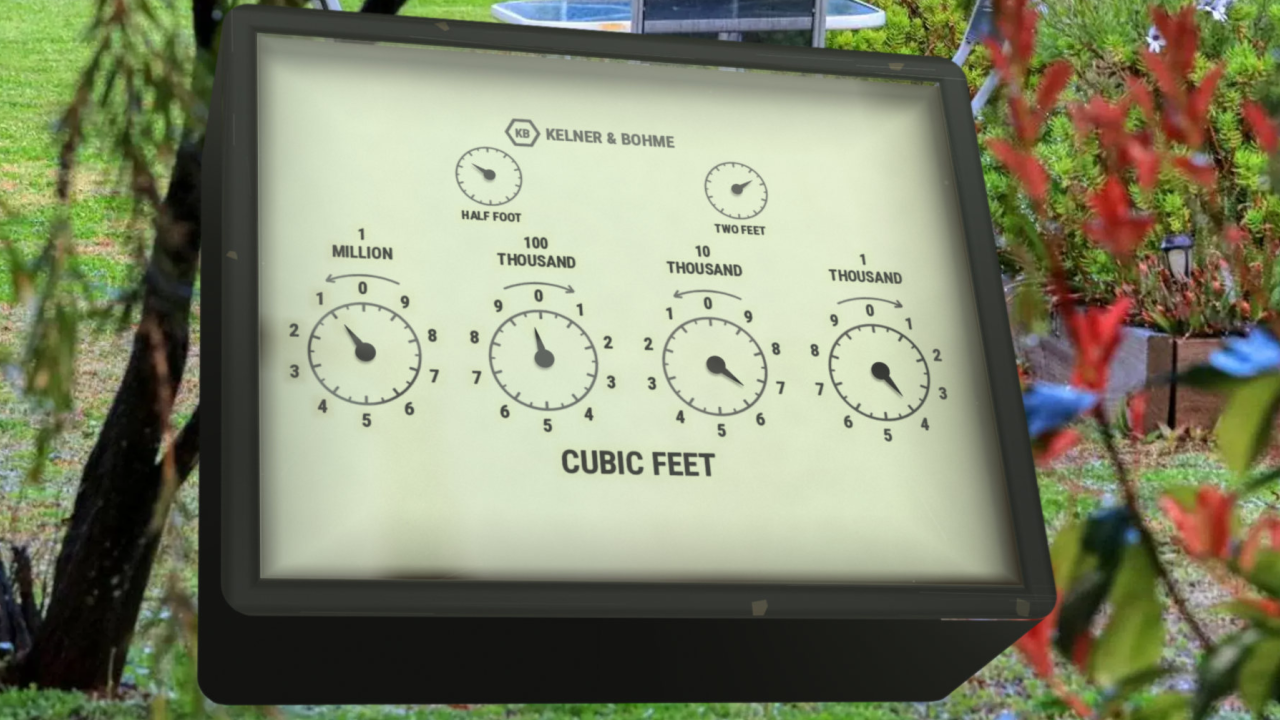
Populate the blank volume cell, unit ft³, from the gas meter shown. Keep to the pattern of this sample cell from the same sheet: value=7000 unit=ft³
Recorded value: value=96400 unit=ft³
